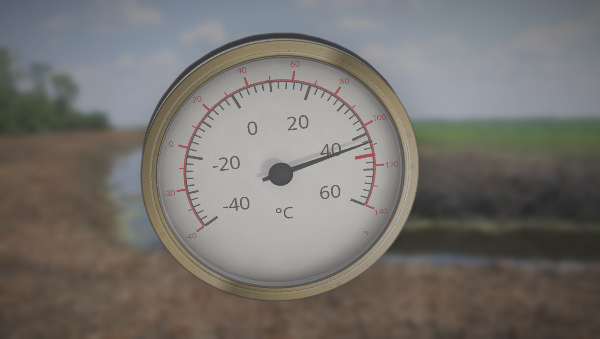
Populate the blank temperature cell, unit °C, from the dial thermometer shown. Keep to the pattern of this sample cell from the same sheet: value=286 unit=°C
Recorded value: value=42 unit=°C
